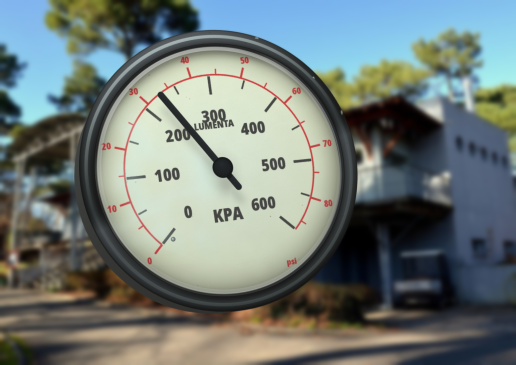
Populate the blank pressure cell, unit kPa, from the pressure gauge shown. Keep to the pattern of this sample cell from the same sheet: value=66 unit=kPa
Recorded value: value=225 unit=kPa
